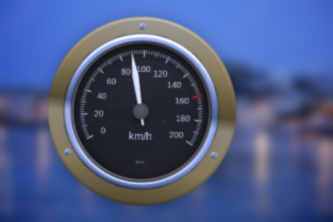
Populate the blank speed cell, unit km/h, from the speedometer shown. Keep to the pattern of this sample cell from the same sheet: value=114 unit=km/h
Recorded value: value=90 unit=km/h
